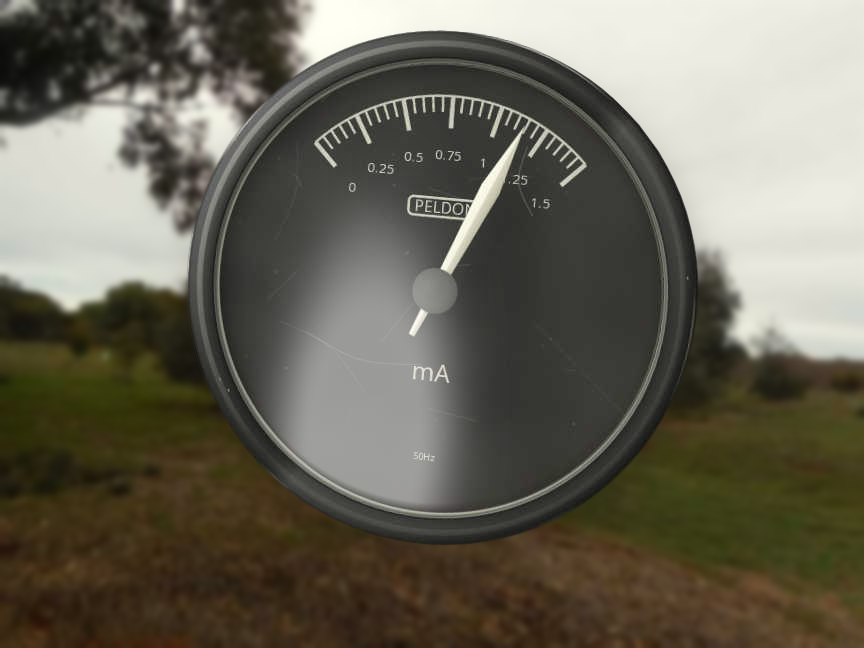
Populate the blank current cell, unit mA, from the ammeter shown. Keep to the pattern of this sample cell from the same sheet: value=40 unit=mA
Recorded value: value=1.15 unit=mA
